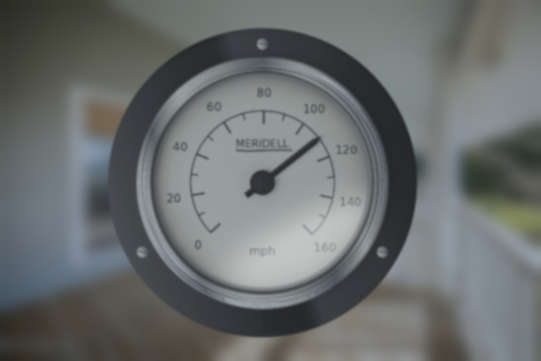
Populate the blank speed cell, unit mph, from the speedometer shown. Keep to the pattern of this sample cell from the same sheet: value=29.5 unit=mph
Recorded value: value=110 unit=mph
